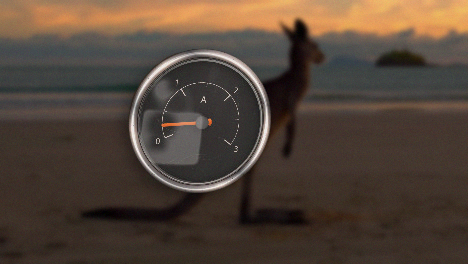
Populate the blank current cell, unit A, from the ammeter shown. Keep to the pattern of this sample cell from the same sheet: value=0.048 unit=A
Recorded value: value=0.25 unit=A
